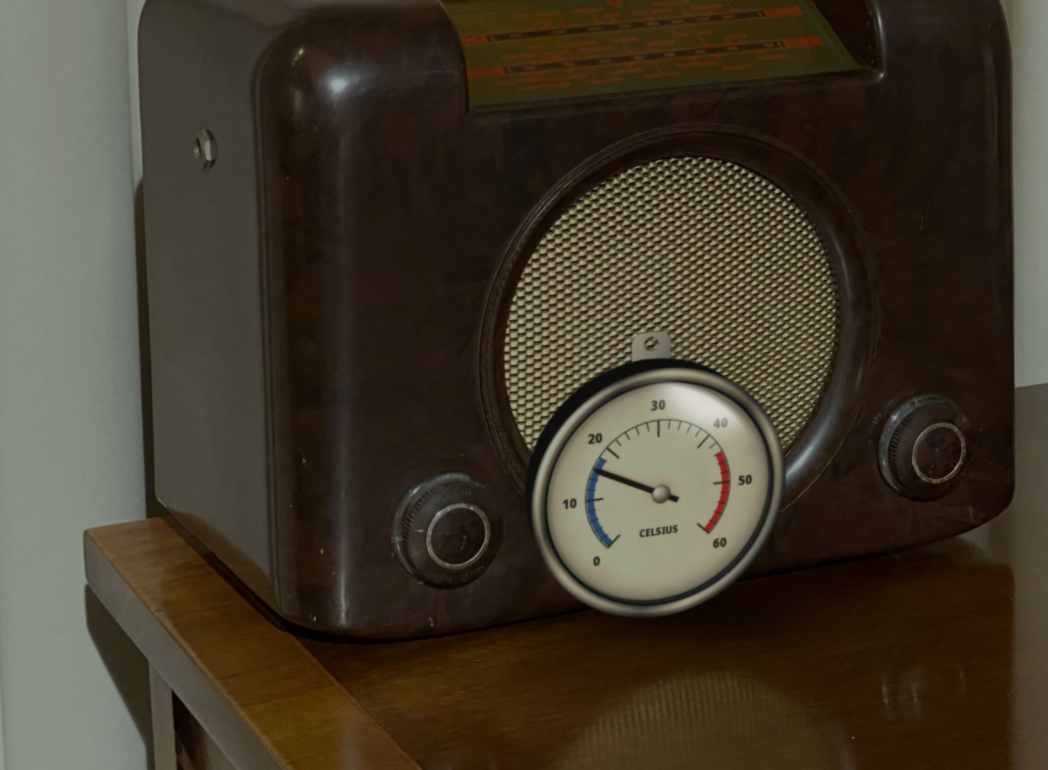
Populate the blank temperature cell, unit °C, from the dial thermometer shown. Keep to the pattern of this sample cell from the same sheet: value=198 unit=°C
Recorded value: value=16 unit=°C
